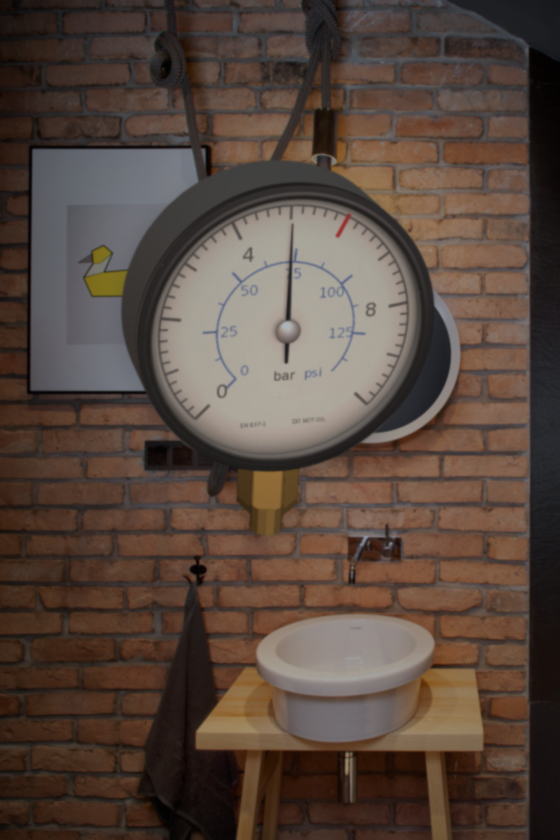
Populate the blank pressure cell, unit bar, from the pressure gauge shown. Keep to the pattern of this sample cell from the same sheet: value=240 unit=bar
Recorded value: value=5 unit=bar
